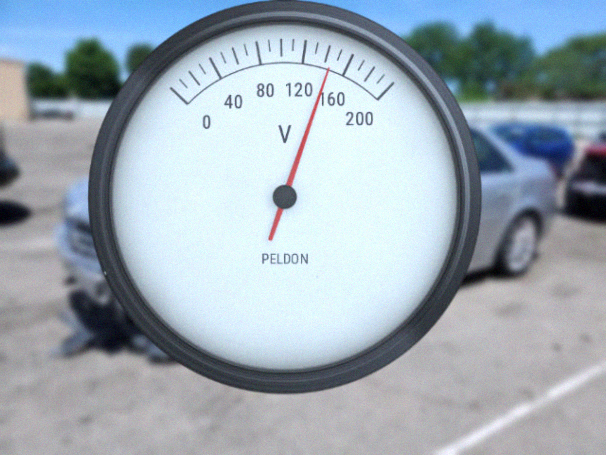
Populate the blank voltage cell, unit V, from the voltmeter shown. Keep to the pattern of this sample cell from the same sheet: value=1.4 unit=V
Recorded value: value=145 unit=V
